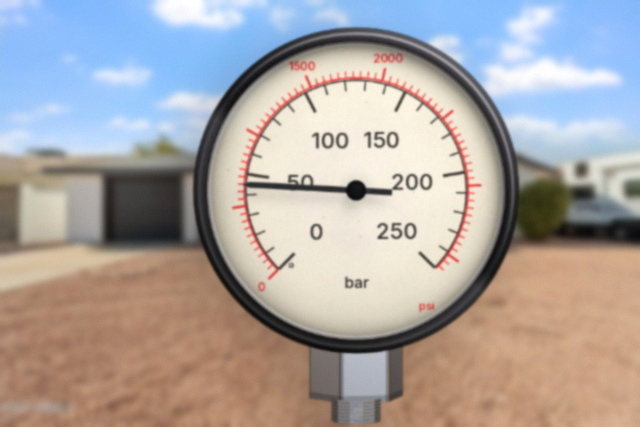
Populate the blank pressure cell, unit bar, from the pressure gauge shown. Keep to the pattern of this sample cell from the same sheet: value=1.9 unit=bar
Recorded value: value=45 unit=bar
